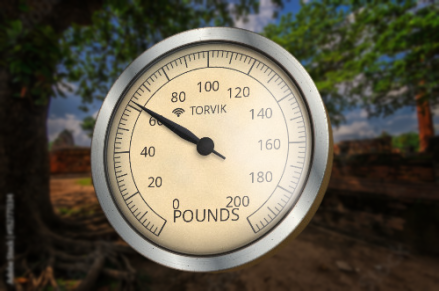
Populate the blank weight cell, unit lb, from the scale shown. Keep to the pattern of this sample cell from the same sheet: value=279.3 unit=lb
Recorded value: value=62 unit=lb
